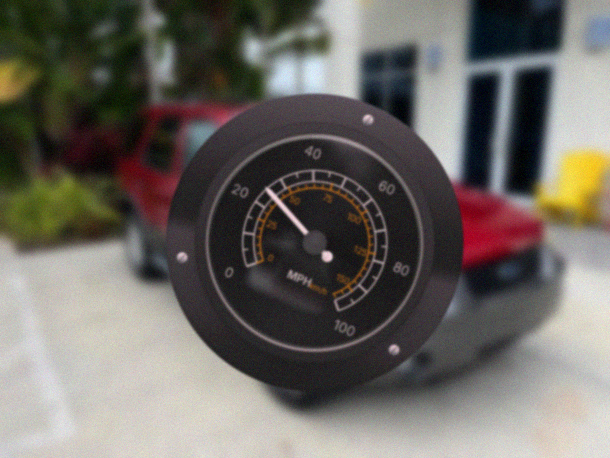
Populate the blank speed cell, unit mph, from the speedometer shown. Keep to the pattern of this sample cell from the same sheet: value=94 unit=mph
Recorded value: value=25 unit=mph
